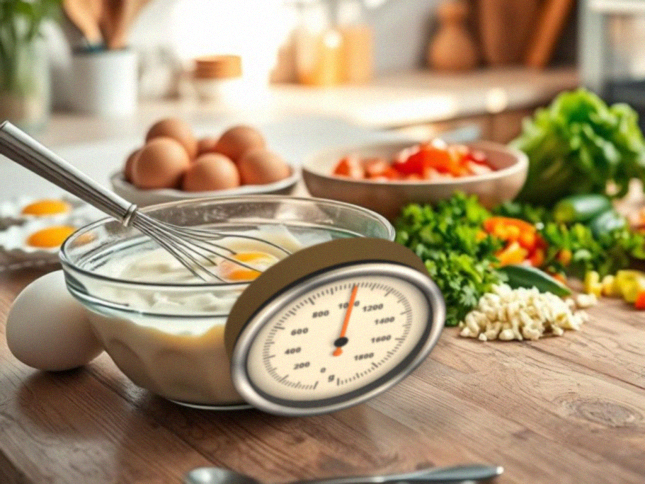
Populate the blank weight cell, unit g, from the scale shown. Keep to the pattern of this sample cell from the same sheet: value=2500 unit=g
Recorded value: value=1000 unit=g
